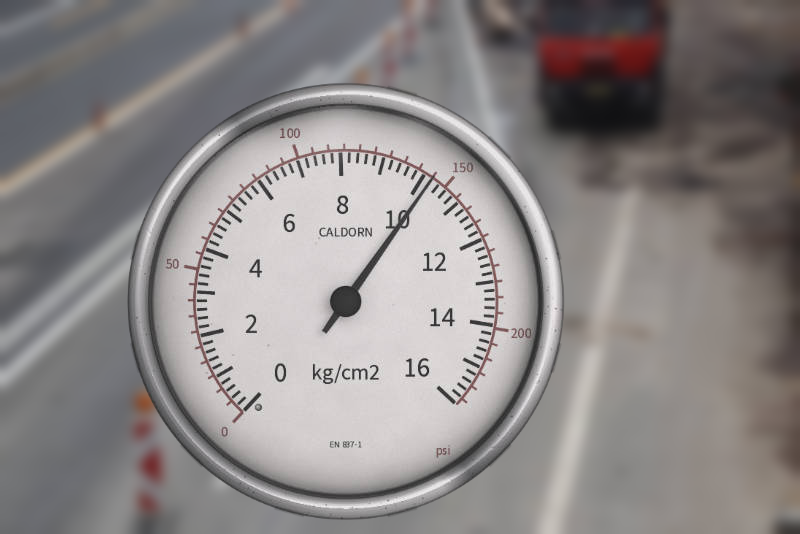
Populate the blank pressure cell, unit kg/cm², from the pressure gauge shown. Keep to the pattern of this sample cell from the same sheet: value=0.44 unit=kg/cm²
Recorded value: value=10.2 unit=kg/cm²
